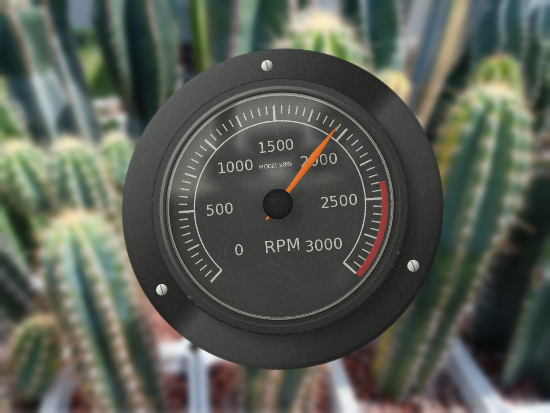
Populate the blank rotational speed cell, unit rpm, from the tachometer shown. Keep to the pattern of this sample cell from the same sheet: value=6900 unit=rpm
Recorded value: value=1950 unit=rpm
